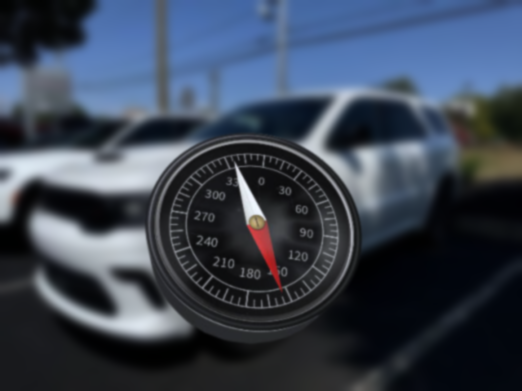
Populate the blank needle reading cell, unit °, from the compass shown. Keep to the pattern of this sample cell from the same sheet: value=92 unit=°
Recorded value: value=155 unit=°
